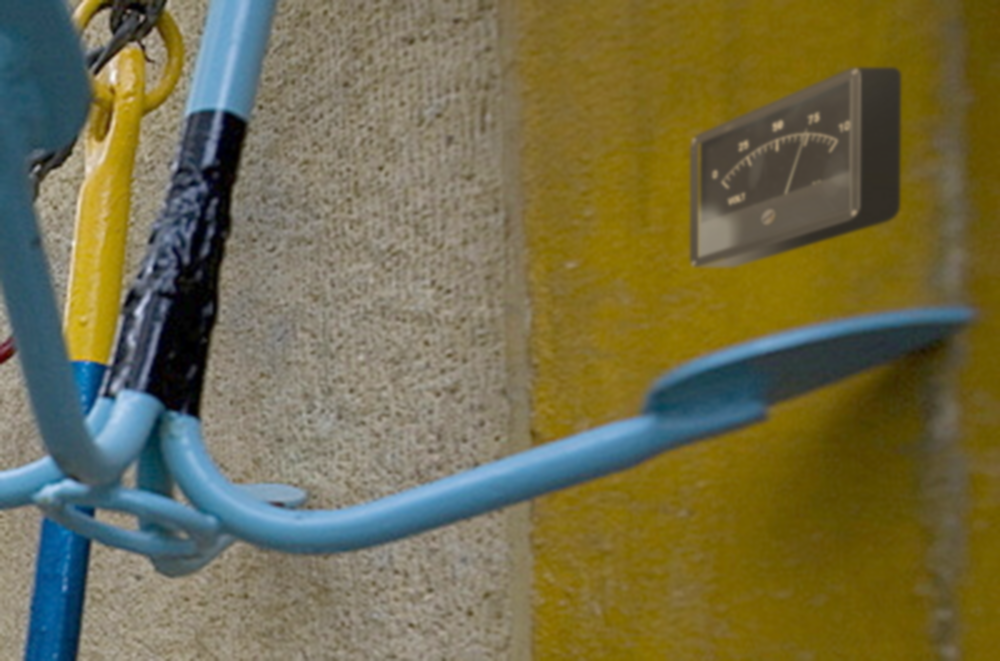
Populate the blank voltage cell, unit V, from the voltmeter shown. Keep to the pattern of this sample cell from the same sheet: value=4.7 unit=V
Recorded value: value=75 unit=V
